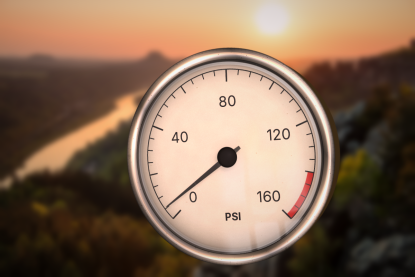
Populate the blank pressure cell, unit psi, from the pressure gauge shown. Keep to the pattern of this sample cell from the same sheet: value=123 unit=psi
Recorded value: value=5 unit=psi
